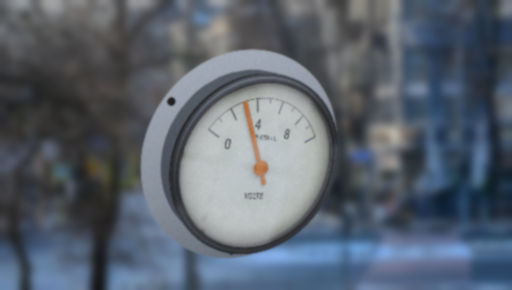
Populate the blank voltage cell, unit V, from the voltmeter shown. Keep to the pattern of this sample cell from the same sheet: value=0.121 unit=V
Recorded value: value=3 unit=V
